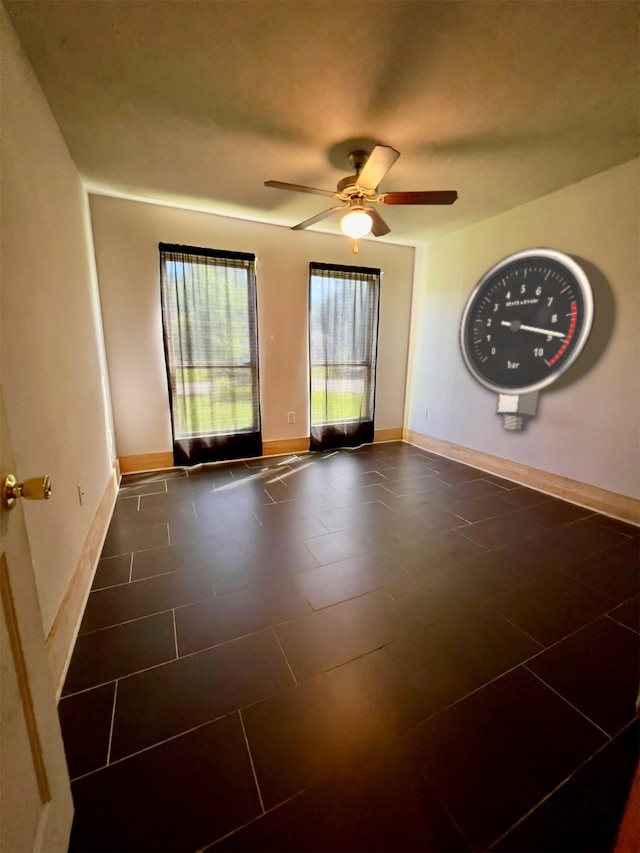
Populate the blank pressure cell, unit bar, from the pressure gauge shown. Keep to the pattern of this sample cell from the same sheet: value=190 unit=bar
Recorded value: value=8.8 unit=bar
